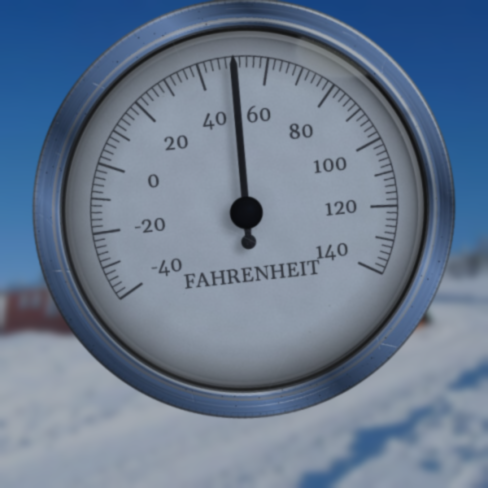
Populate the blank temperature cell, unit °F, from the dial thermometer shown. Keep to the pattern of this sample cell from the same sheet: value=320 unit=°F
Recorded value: value=50 unit=°F
